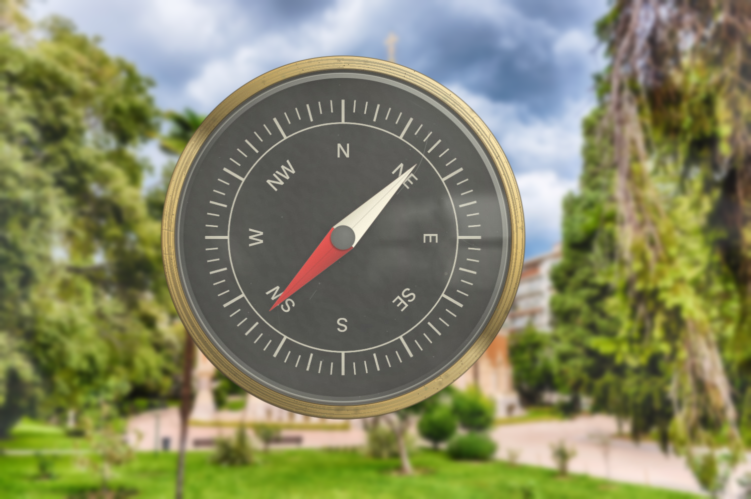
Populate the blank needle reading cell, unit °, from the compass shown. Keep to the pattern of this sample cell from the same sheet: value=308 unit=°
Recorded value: value=225 unit=°
